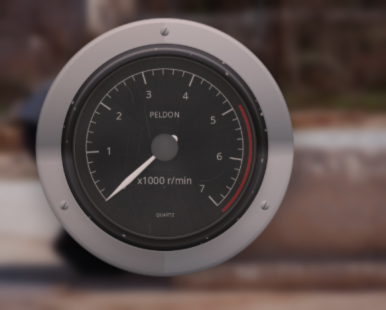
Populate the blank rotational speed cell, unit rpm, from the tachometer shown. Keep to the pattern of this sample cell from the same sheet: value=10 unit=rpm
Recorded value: value=0 unit=rpm
